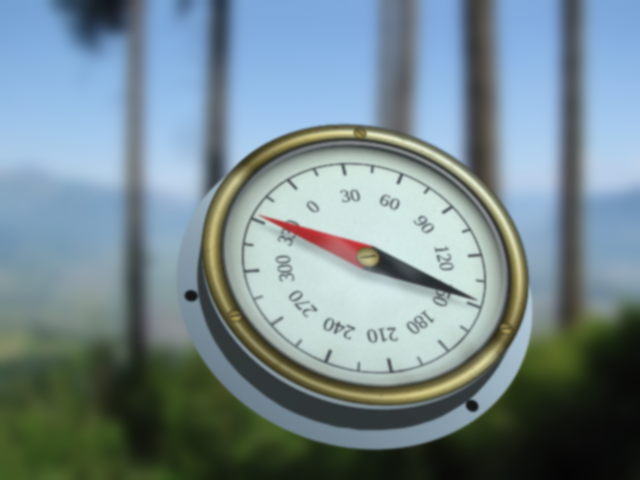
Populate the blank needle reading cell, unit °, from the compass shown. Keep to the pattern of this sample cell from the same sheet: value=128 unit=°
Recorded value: value=330 unit=°
